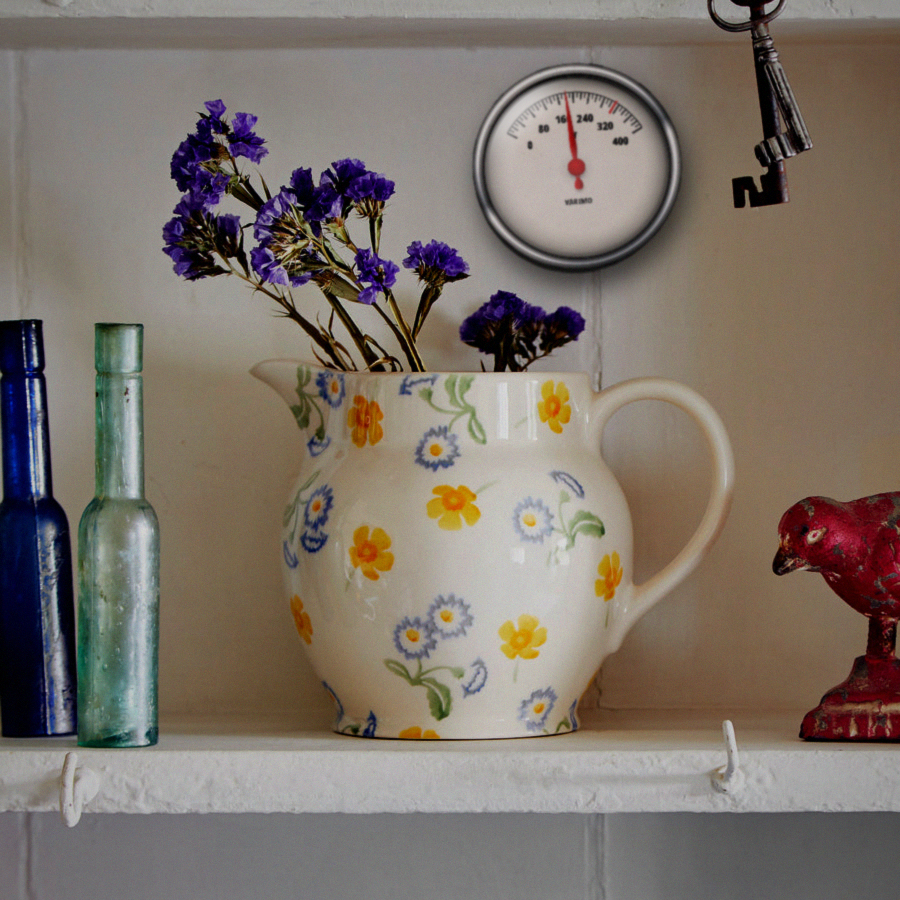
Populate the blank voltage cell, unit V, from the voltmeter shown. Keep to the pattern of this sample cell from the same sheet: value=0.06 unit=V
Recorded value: value=180 unit=V
